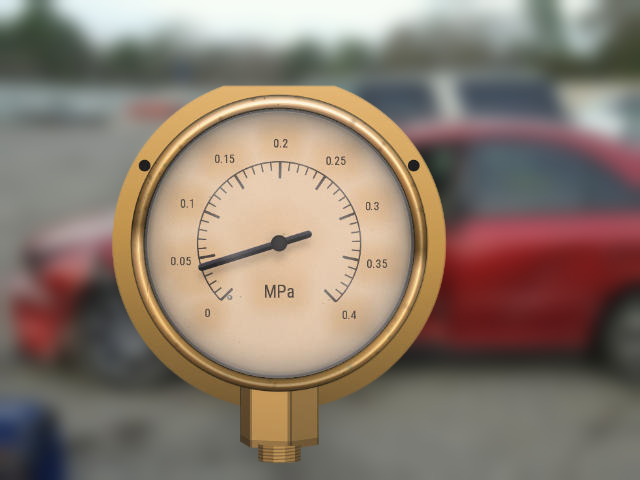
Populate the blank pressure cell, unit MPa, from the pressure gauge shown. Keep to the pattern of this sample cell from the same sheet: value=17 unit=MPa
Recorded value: value=0.04 unit=MPa
